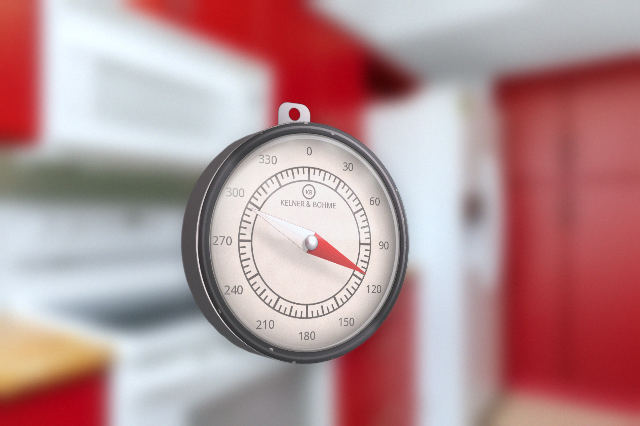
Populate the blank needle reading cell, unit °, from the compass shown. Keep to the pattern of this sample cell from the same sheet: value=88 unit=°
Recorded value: value=115 unit=°
